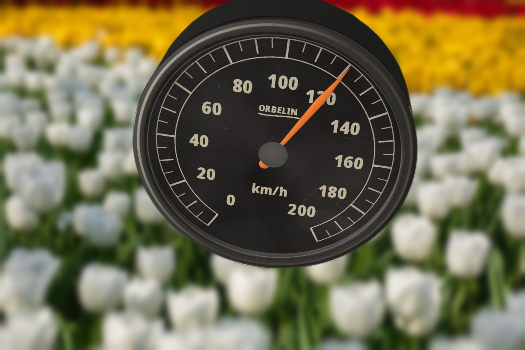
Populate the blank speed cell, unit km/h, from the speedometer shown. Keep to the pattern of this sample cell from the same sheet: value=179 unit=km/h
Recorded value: value=120 unit=km/h
